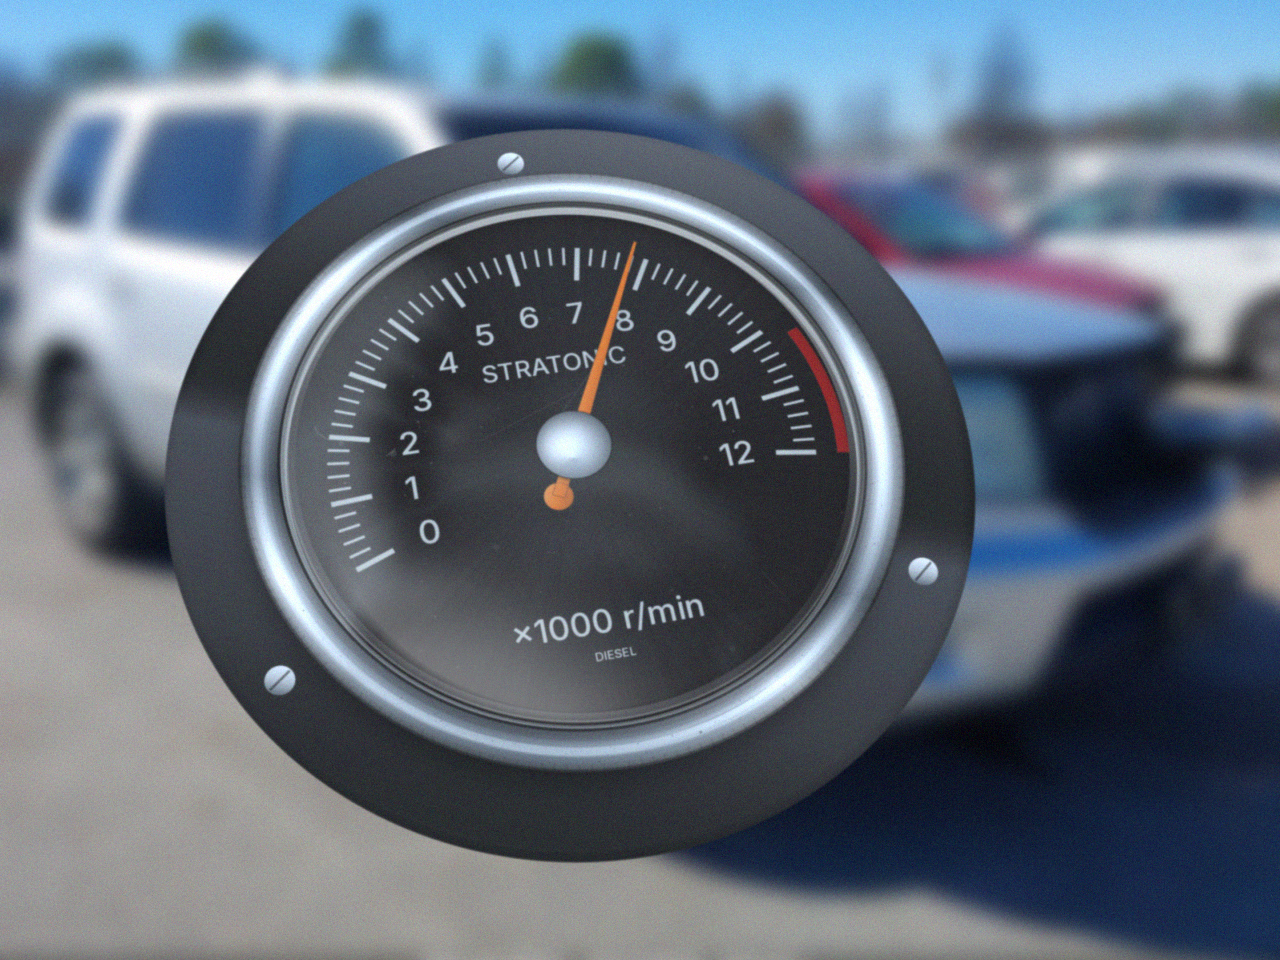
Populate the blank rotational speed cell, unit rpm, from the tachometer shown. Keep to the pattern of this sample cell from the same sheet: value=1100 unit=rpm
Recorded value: value=7800 unit=rpm
